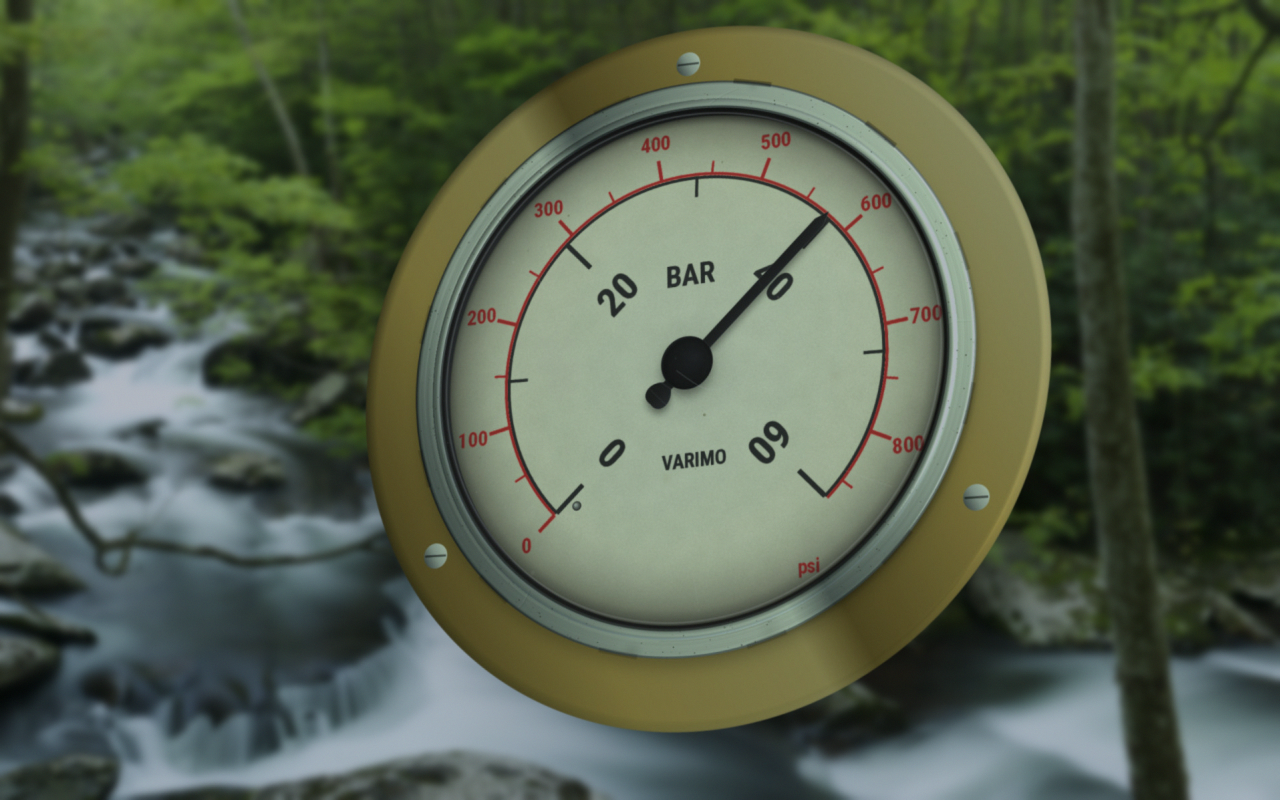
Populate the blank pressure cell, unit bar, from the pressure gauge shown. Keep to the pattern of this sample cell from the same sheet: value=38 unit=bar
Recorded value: value=40 unit=bar
